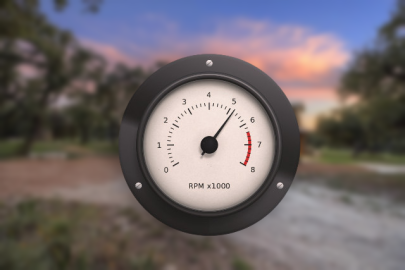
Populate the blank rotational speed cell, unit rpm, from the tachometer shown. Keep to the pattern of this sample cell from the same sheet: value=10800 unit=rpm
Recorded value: value=5200 unit=rpm
